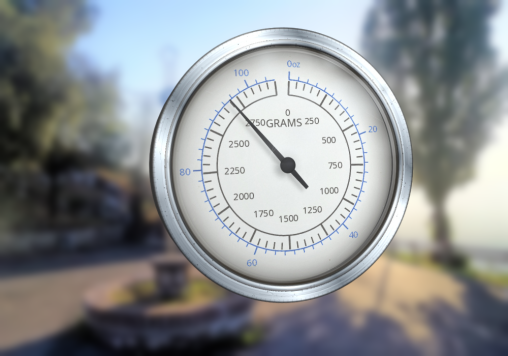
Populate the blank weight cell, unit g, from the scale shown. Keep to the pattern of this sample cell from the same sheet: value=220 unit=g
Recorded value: value=2700 unit=g
